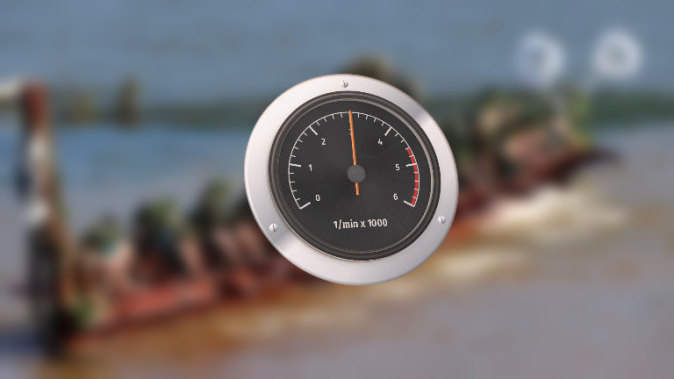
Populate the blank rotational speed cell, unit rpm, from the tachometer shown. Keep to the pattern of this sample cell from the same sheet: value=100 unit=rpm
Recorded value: value=3000 unit=rpm
